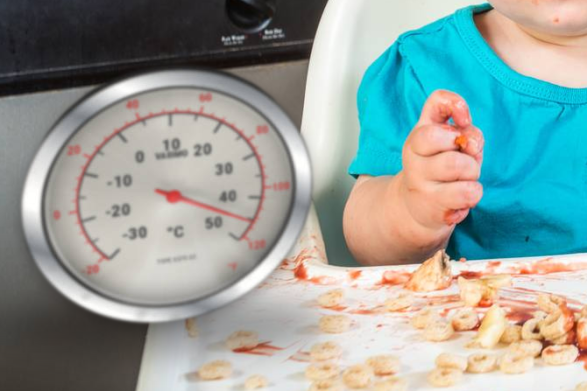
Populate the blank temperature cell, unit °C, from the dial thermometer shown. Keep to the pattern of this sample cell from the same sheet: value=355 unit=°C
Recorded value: value=45 unit=°C
